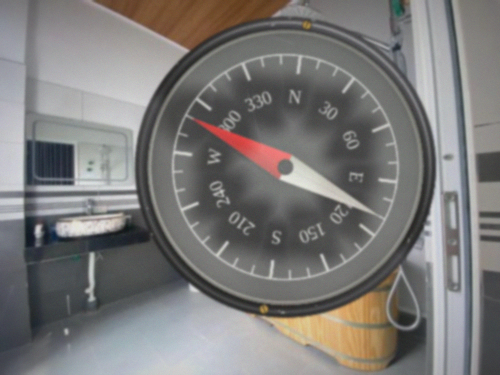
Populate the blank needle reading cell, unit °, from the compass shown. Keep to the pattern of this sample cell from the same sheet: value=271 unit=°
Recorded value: value=290 unit=°
